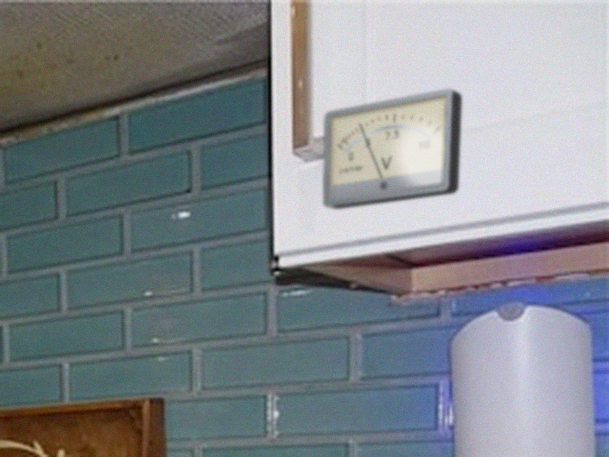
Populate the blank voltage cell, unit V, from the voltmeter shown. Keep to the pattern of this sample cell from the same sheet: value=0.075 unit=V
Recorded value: value=5 unit=V
